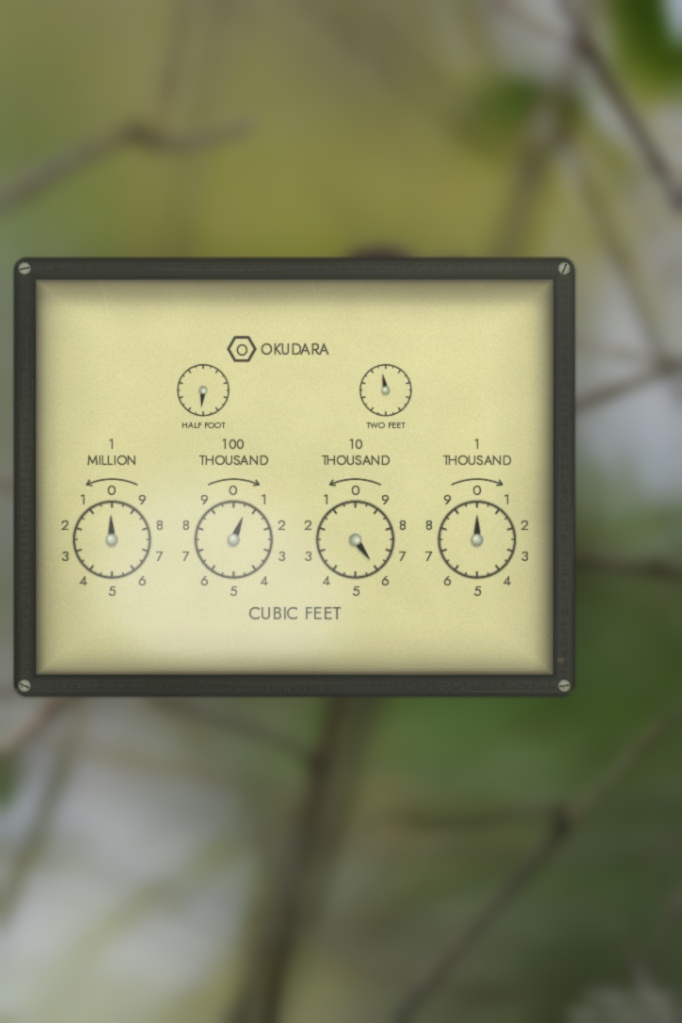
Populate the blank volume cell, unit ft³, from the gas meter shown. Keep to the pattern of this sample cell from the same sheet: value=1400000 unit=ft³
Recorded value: value=6000 unit=ft³
